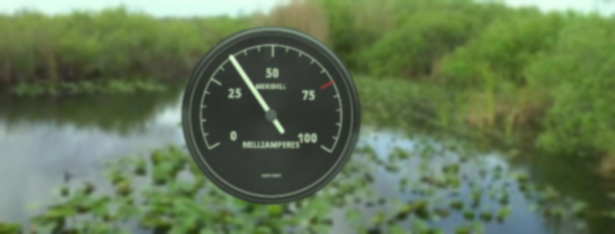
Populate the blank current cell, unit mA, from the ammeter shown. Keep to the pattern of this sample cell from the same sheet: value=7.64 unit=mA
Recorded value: value=35 unit=mA
